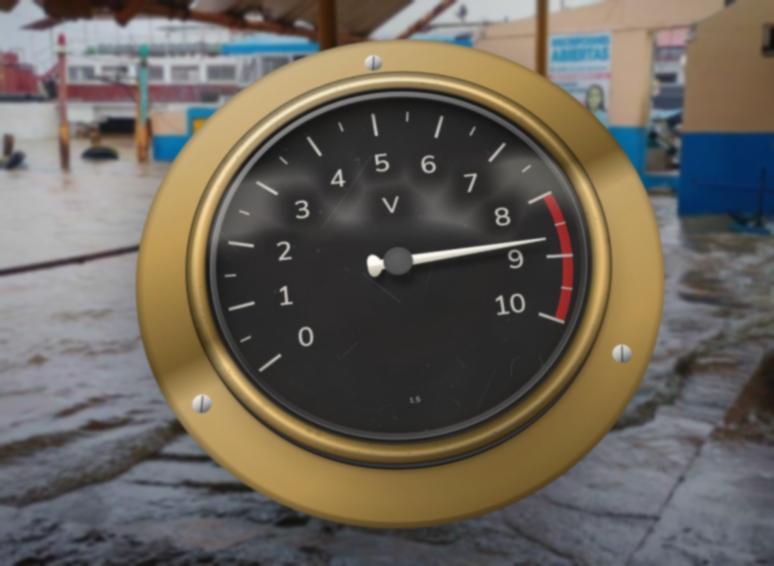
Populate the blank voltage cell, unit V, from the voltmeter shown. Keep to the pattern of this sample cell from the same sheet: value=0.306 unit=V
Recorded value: value=8.75 unit=V
